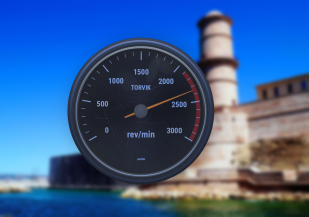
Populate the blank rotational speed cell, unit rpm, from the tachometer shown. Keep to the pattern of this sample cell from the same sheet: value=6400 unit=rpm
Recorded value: value=2350 unit=rpm
